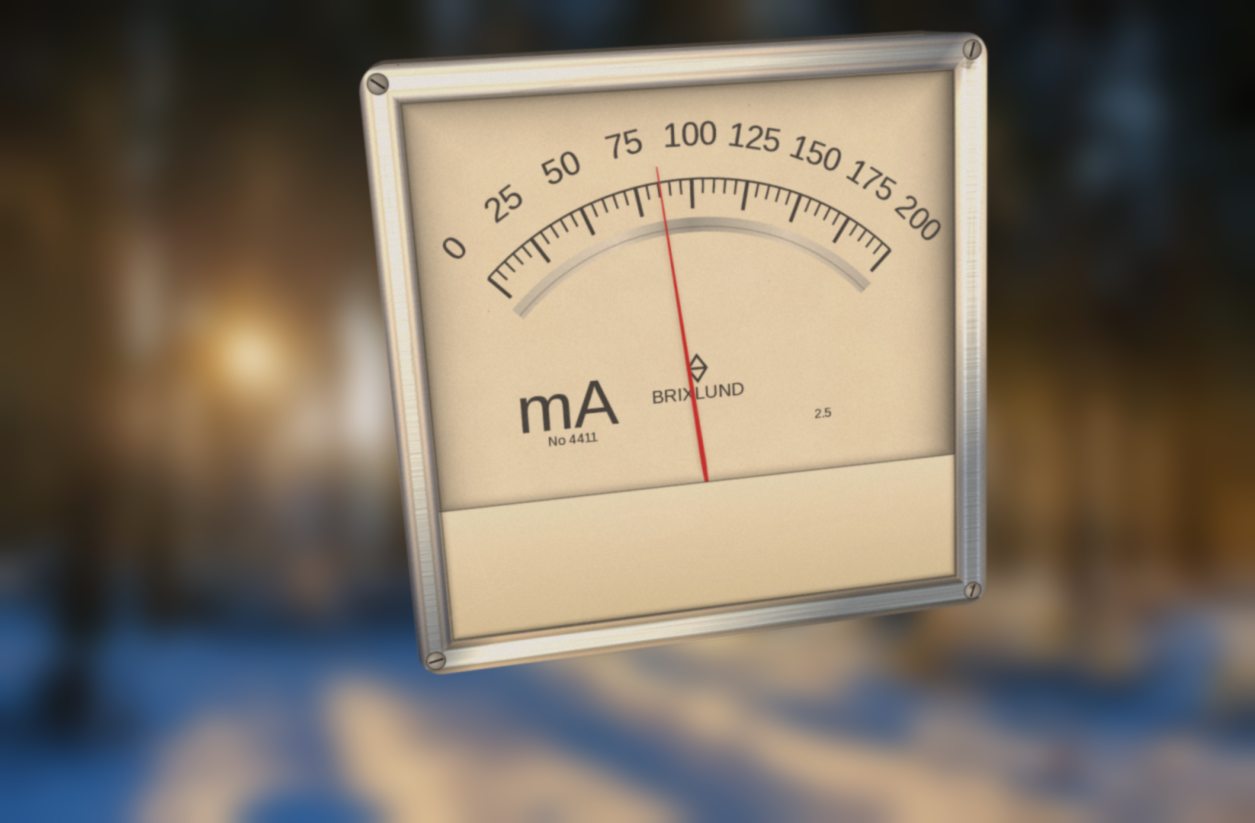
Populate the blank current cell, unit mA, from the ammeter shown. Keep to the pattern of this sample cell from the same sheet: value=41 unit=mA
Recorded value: value=85 unit=mA
